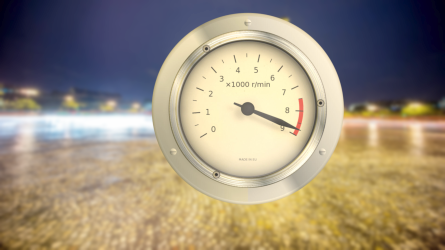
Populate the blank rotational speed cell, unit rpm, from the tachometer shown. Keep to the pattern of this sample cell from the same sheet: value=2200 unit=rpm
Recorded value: value=8750 unit=rpm
